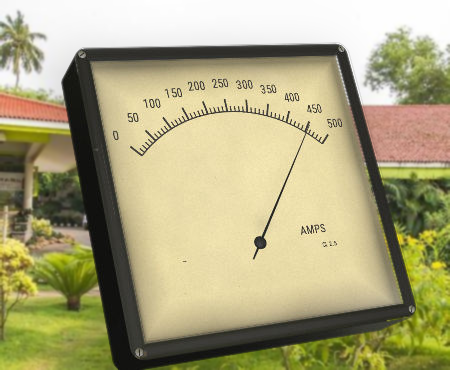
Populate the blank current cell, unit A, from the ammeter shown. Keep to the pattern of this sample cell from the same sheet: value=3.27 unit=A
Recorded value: value=450 unit=A
